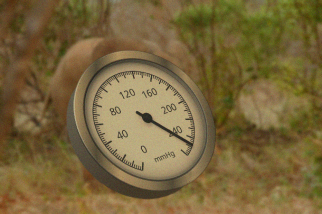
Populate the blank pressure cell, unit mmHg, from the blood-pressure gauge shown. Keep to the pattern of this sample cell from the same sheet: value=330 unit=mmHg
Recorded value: value=250 unit=mmHg
